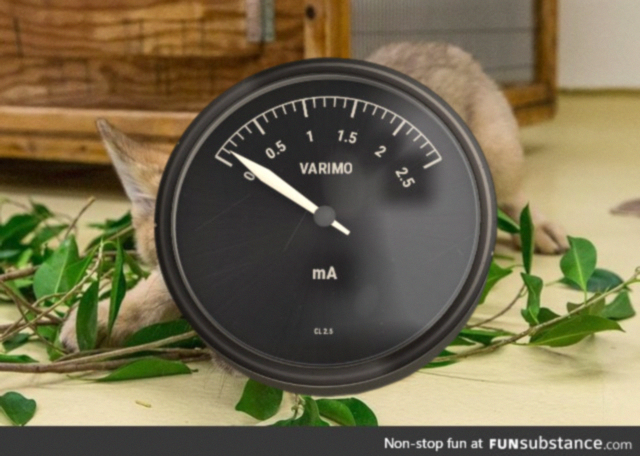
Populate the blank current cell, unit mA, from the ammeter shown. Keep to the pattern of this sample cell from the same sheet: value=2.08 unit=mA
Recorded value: value=0.1 unit=mA
